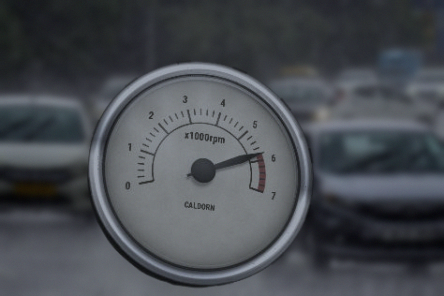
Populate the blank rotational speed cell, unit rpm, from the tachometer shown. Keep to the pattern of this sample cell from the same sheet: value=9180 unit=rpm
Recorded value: value=5800 unit=rpm
